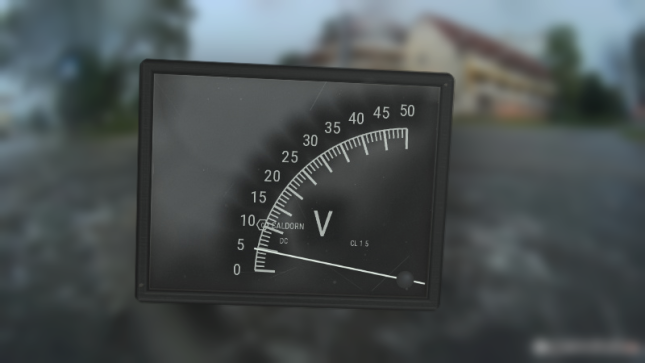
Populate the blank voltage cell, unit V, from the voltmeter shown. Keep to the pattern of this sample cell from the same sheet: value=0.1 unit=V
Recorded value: value=5 unit=V
